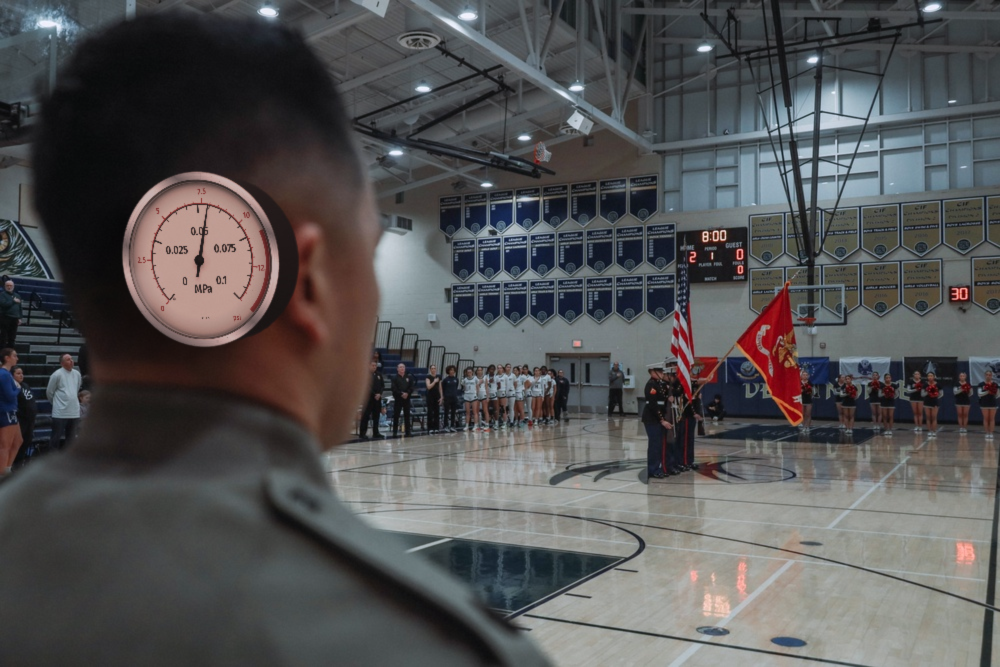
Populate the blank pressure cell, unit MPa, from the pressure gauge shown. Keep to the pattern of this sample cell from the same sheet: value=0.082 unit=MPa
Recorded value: value=0.055 unit=MPa
